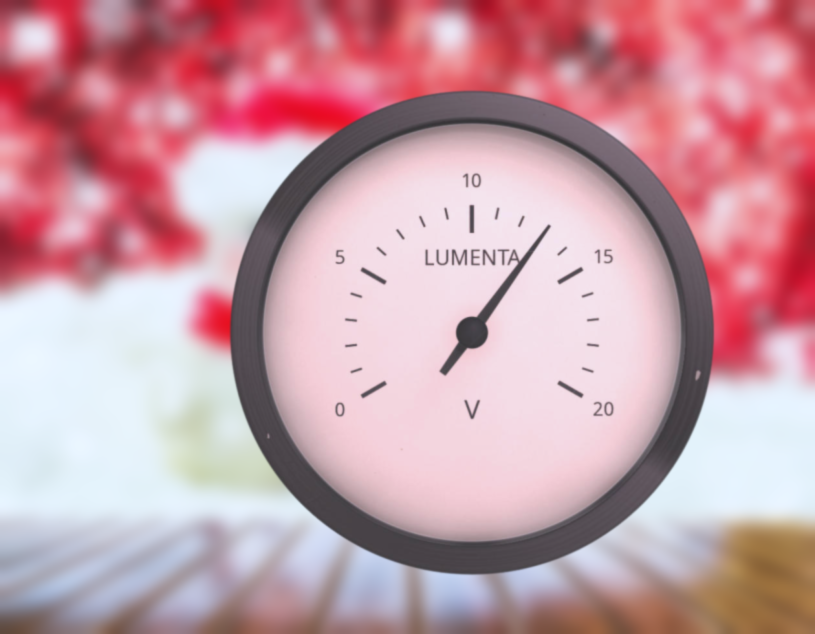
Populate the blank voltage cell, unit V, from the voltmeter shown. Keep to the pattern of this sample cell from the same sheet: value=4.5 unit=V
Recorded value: value=13 unit=V
